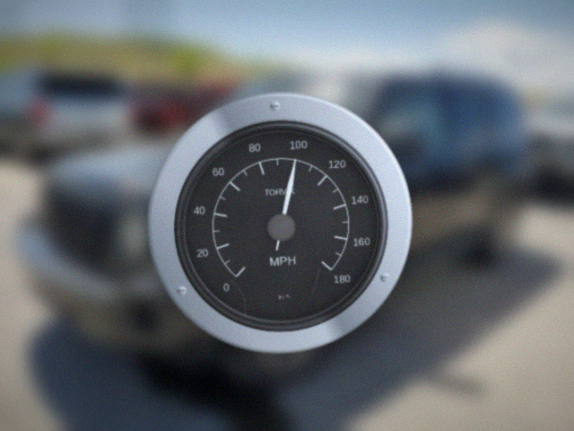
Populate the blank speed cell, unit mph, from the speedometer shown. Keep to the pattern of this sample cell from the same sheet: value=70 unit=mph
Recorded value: value=100 unit=mph
